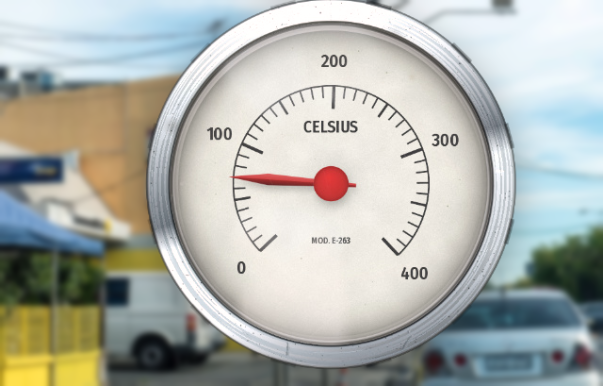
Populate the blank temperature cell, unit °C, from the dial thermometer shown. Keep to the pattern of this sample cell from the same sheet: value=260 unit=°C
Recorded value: value=70 unit=°C
